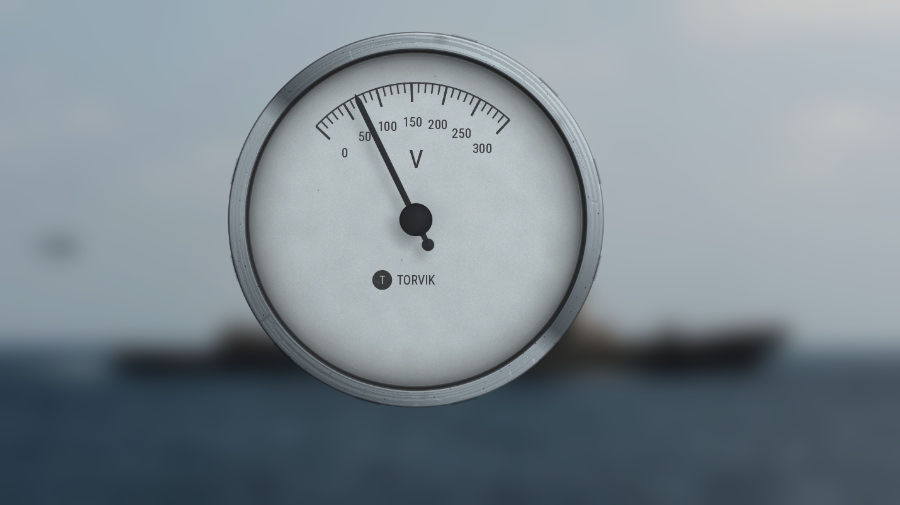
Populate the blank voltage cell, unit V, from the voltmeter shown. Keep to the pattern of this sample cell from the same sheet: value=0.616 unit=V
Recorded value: value=70 unit=V
